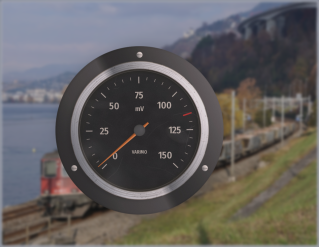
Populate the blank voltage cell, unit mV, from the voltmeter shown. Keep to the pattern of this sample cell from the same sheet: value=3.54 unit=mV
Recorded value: value=2.5 unit=mV
